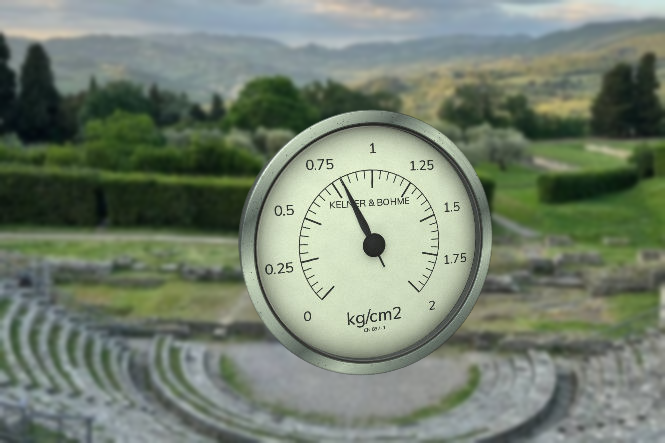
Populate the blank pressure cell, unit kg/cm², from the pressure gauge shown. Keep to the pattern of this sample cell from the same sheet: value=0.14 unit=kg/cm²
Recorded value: value=0.8 unit=kg/cm²
